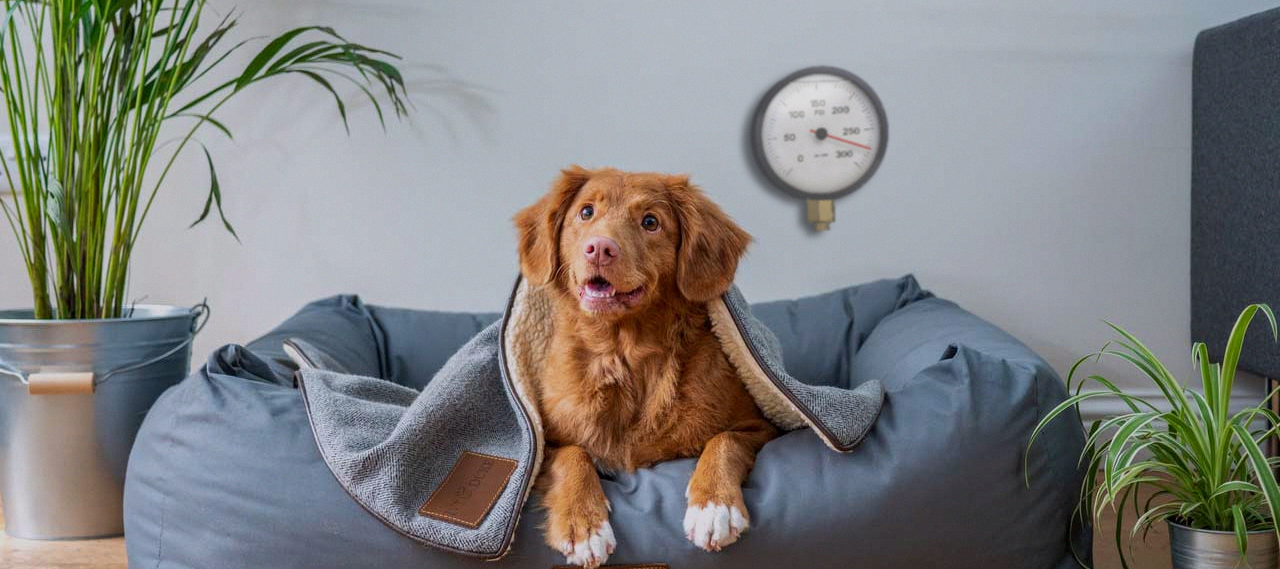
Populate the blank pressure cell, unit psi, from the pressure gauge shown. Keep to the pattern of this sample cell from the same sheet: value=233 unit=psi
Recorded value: value=275 unit=psi
